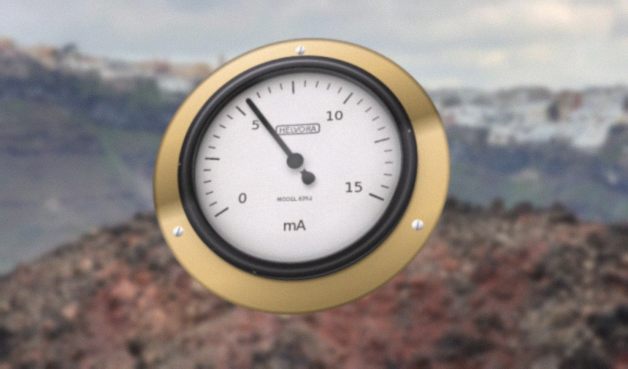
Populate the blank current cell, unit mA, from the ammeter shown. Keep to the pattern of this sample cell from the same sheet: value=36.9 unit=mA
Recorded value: value=5.5 unit=mA
